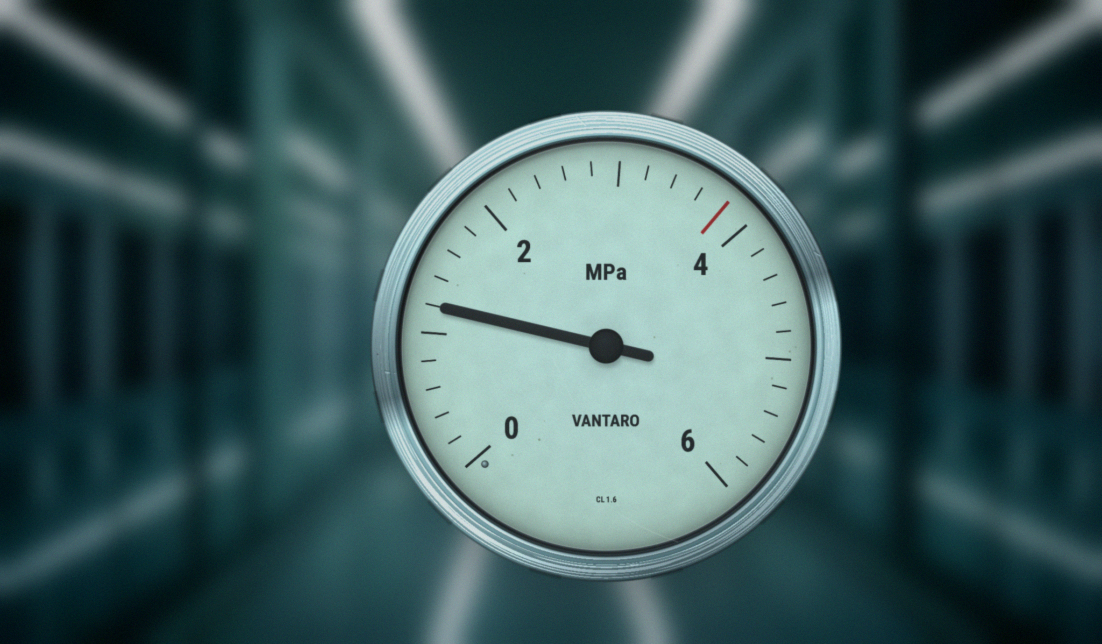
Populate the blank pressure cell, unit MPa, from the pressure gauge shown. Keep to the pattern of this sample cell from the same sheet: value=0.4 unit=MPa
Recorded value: value=1.2 unit=MPa
